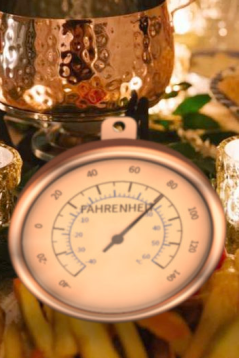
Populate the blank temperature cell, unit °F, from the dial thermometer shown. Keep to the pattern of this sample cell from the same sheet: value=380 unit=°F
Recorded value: value=80 unit=°F
